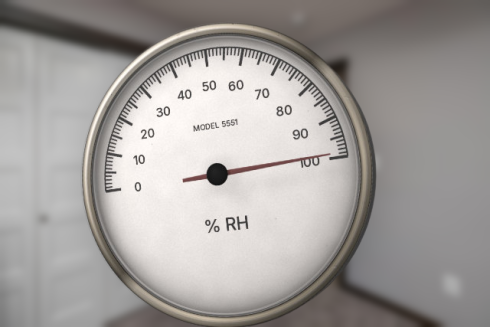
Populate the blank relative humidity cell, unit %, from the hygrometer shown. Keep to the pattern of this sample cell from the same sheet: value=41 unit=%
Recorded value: value=99 unit=%
